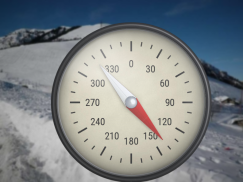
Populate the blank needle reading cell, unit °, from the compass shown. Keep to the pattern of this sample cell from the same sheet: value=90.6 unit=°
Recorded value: value=140 unit=°
